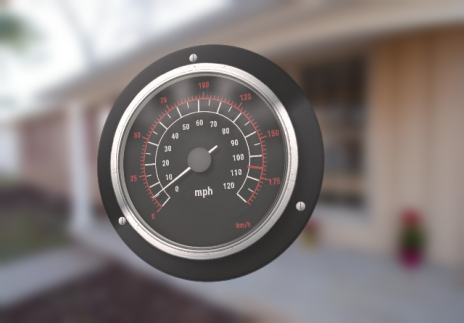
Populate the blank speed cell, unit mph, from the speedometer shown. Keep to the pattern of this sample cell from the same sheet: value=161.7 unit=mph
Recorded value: value=5 unit=mph
